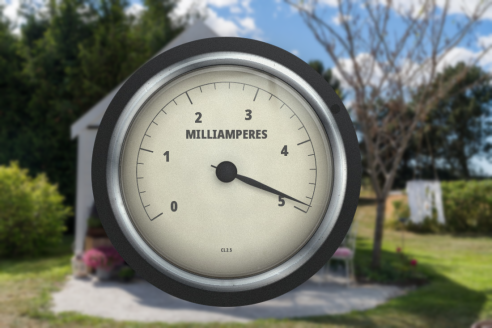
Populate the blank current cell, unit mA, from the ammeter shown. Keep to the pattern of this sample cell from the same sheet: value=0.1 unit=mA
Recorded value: value=4.9 unit=mA
